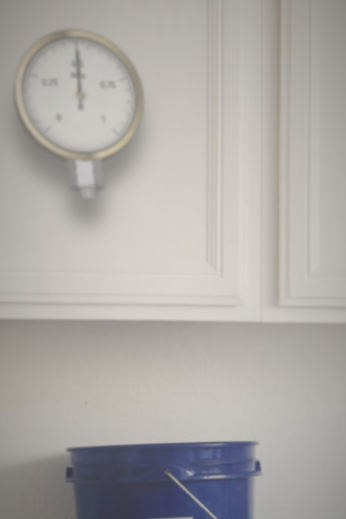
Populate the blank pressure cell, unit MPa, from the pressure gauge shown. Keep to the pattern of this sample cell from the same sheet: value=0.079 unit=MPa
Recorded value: value=0.5 unit=MPa
